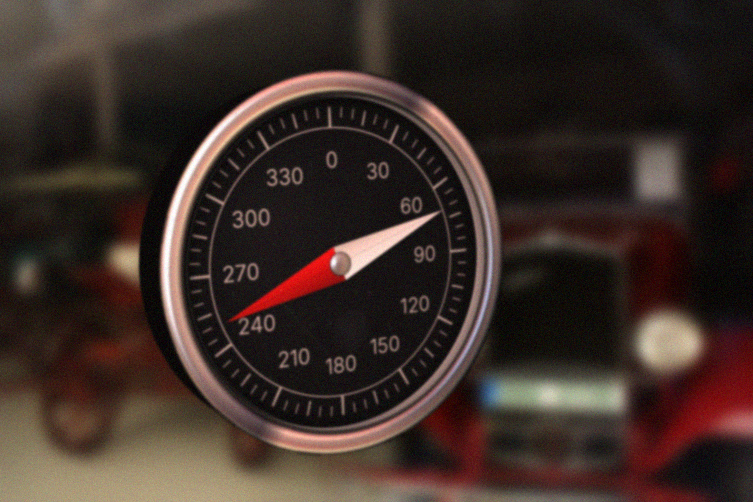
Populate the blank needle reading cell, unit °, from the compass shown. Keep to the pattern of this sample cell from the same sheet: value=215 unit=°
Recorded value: value=250 unit=°
